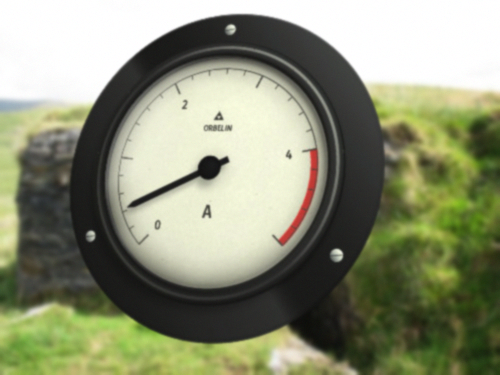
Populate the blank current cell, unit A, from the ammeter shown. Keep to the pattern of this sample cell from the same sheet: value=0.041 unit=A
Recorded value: value=0.4 unit=A
